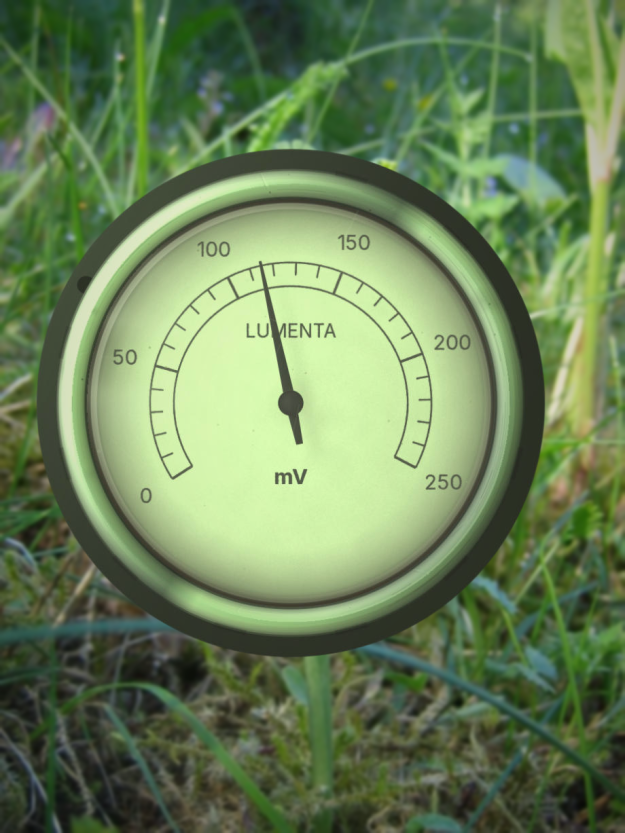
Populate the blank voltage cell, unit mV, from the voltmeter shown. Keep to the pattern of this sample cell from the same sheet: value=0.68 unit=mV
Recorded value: value=115 unit=mV
